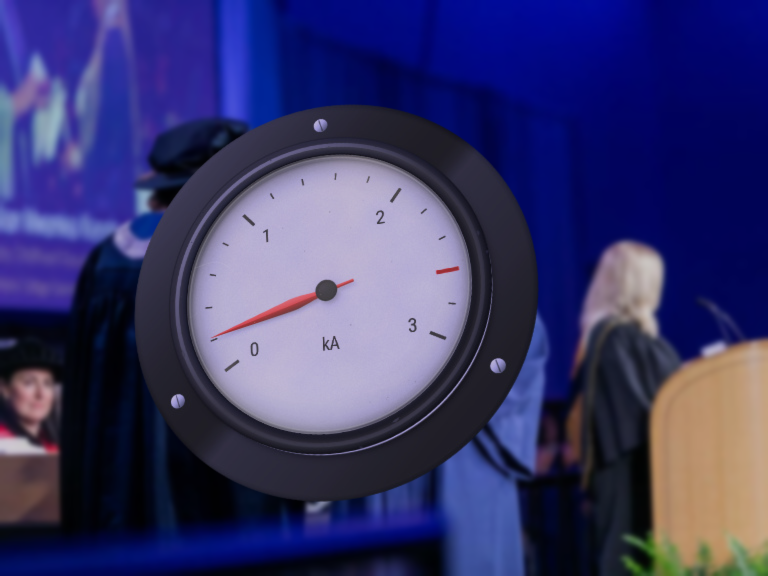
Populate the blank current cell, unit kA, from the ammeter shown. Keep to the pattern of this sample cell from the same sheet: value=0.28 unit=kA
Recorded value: value=0.2 unit=kA
